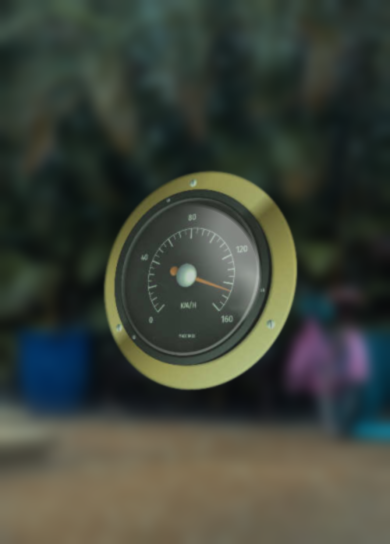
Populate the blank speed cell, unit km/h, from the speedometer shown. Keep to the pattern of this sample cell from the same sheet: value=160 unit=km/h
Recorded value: value=145 unit=km/h
